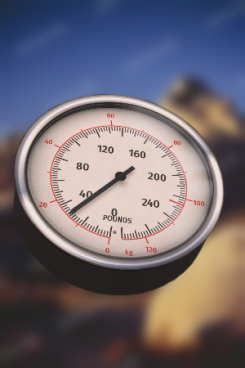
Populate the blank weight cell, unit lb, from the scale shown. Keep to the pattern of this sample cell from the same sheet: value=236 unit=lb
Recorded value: value=30 unit=lb
